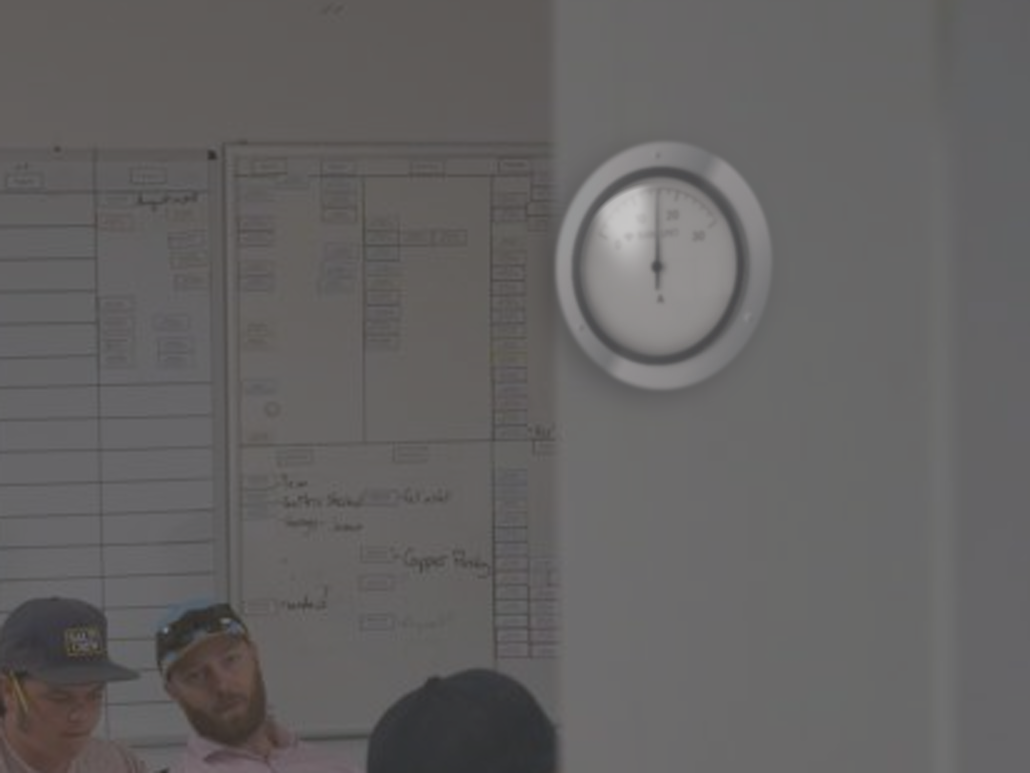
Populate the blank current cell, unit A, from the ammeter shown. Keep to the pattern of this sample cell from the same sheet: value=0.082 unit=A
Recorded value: value=16 unit=A
